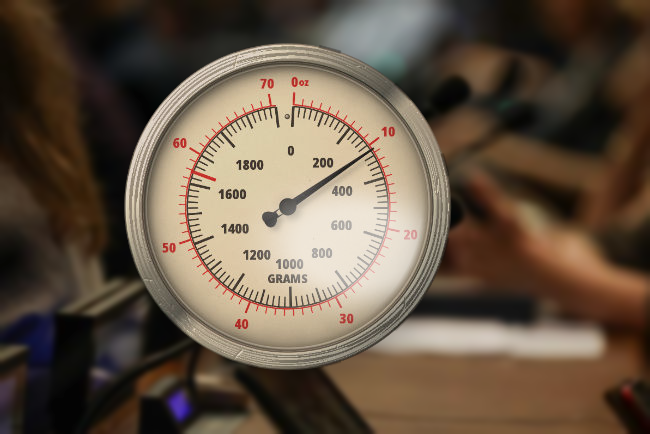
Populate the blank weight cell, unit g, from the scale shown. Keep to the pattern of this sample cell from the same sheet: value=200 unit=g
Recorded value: value=300 unit=g
